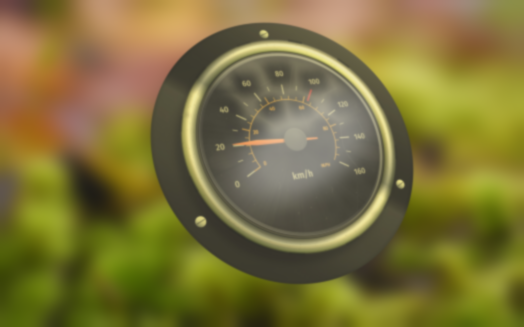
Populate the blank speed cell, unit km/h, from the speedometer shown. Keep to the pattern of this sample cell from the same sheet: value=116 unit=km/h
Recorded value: value=20 unit=km/h
